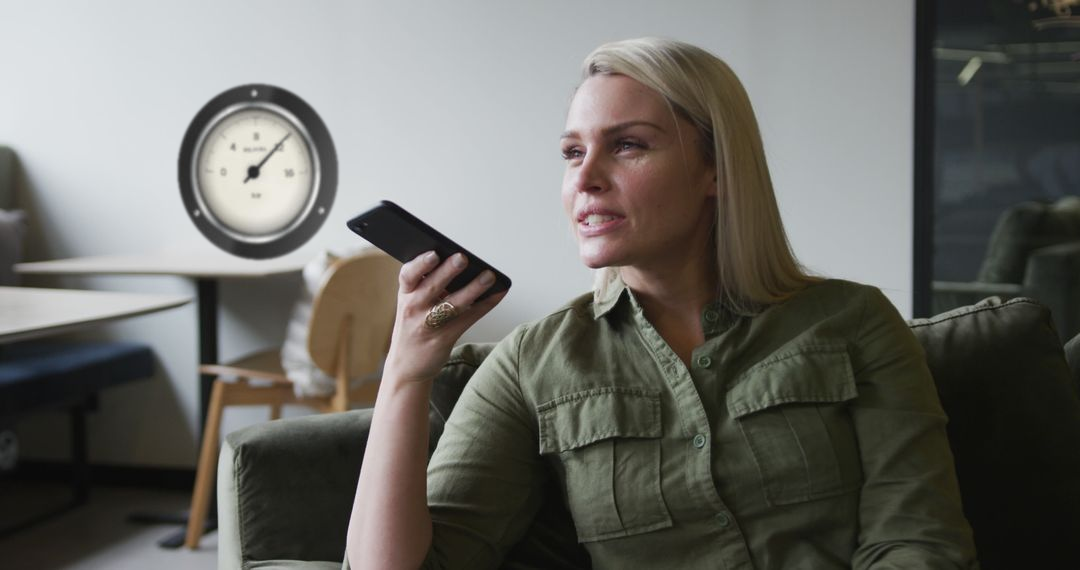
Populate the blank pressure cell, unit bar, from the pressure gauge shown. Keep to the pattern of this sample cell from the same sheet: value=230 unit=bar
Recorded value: value=12 unit=bar
